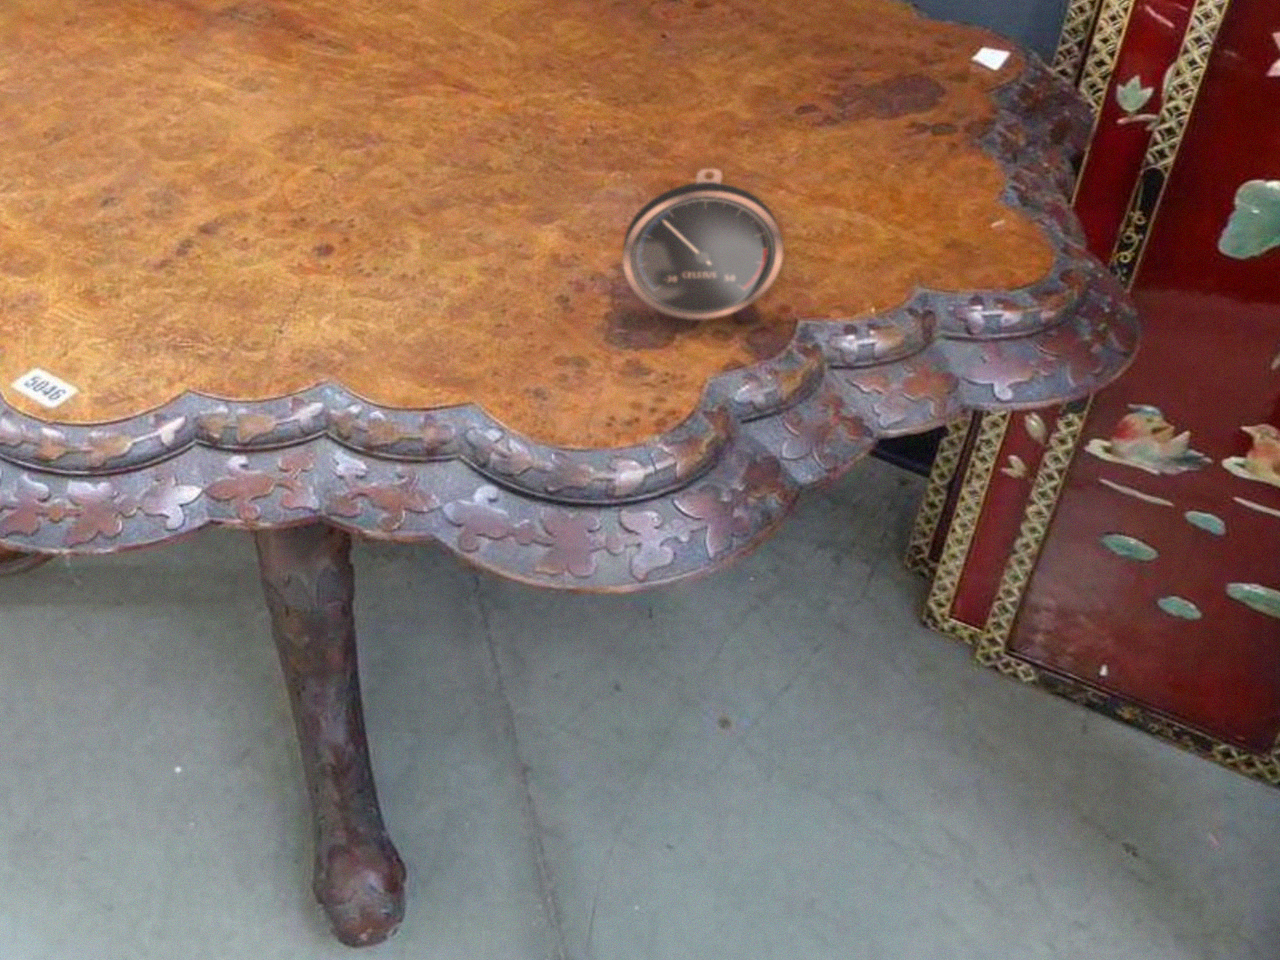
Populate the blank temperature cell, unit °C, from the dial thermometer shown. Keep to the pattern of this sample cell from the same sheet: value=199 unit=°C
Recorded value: value=-2.5 unit=°C
